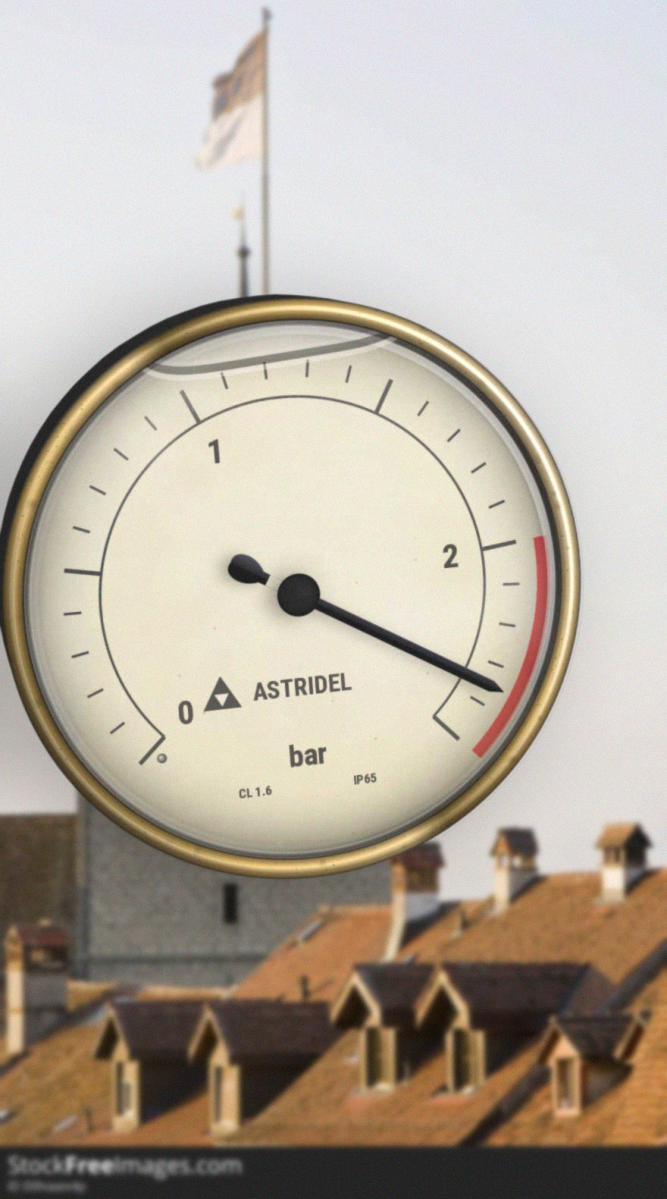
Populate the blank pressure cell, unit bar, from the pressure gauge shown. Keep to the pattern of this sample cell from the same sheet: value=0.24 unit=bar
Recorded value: value=2.35 unit=bar
